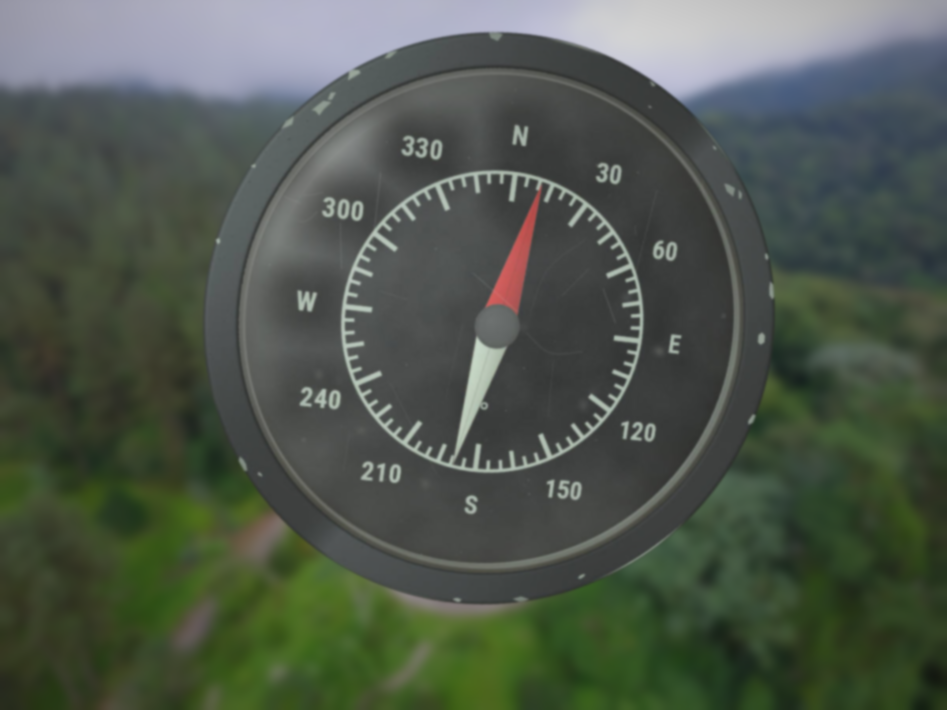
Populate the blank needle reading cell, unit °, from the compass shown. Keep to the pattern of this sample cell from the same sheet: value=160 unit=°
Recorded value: value=10 unit=°
